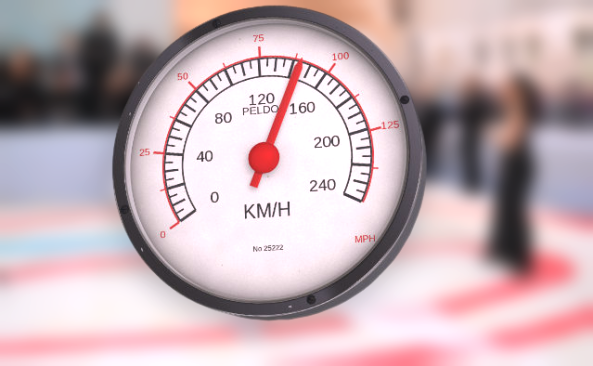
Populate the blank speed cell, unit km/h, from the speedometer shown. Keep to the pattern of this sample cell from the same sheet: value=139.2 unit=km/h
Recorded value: value=145 unit=km/h
